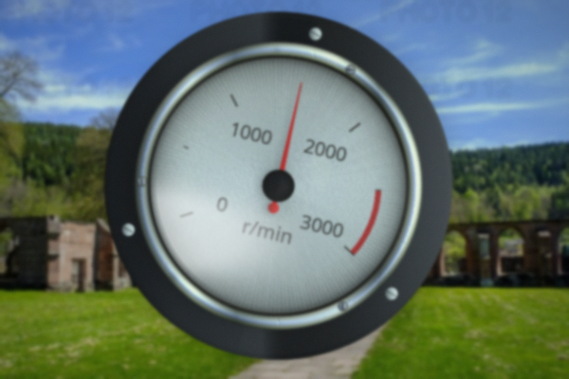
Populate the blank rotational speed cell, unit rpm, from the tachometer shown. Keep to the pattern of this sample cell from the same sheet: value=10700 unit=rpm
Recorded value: value=1500 unit=rpm
